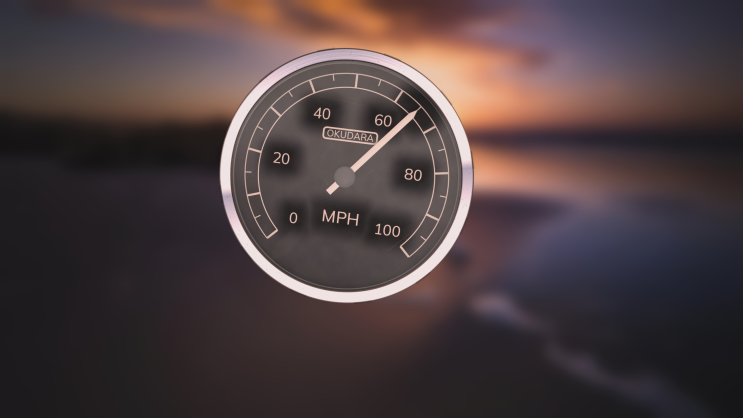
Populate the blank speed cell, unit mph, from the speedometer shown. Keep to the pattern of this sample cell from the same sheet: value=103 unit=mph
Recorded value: value=65 unit=mph
